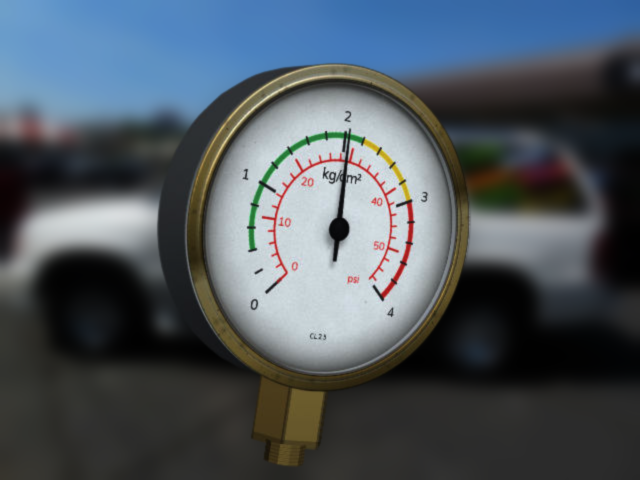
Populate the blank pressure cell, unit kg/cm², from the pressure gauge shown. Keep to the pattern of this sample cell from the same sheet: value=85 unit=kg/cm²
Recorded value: value=2 unit=kg/cm²
